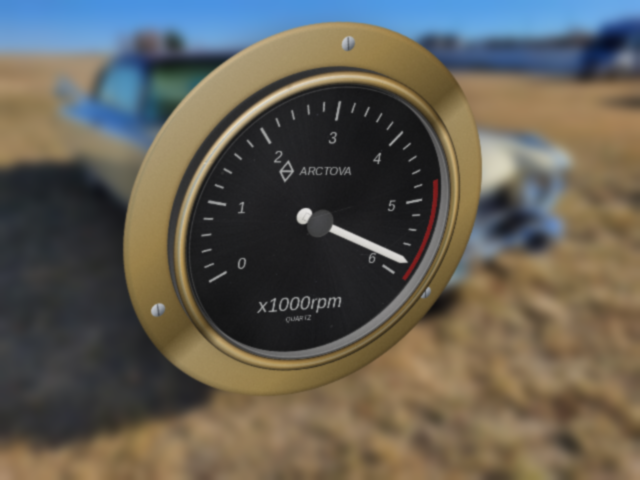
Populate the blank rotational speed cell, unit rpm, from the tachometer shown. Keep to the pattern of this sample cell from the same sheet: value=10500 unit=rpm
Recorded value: value=5800 unit=rpm
